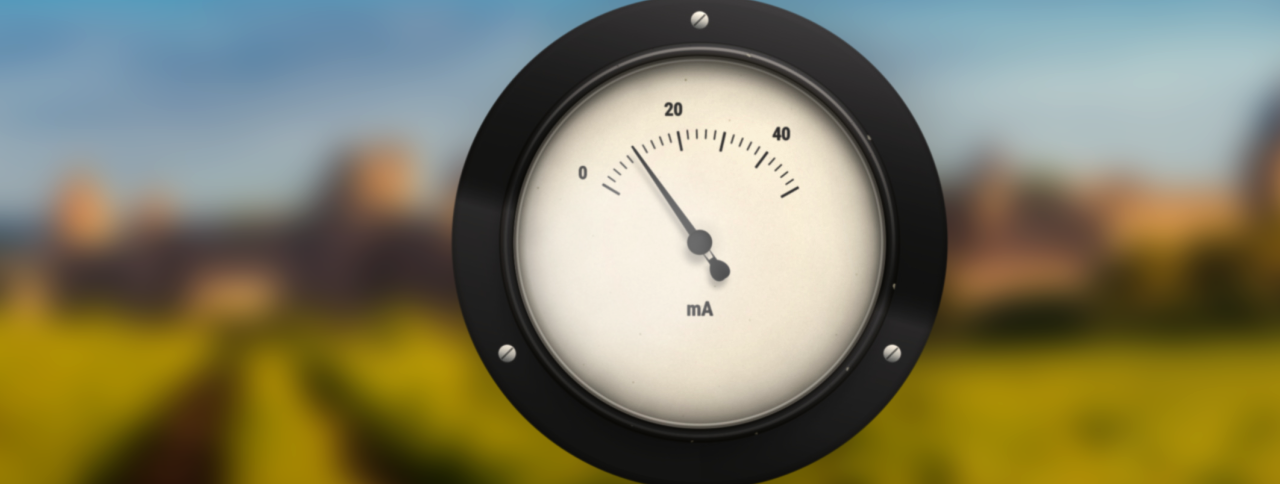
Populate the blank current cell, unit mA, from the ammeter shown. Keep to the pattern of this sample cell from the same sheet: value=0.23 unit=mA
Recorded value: value=10 unit=mA
